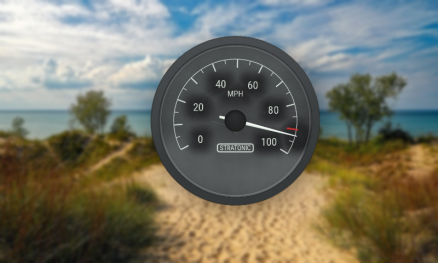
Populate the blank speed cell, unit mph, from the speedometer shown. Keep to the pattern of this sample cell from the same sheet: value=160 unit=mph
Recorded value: value=92.5 unit=mph
